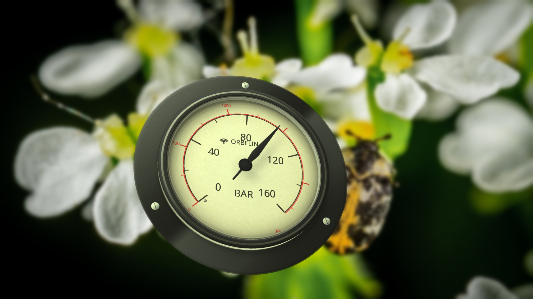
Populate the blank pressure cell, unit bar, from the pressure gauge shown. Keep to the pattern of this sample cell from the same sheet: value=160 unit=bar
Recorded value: value=100 unit=bar
